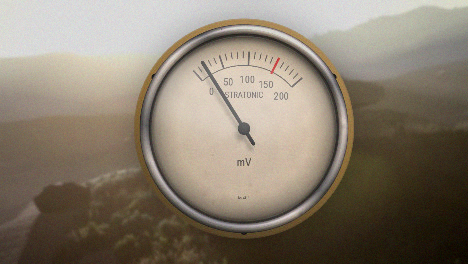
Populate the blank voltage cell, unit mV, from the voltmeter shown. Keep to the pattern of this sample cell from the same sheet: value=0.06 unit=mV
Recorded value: value=20 unit=mV
